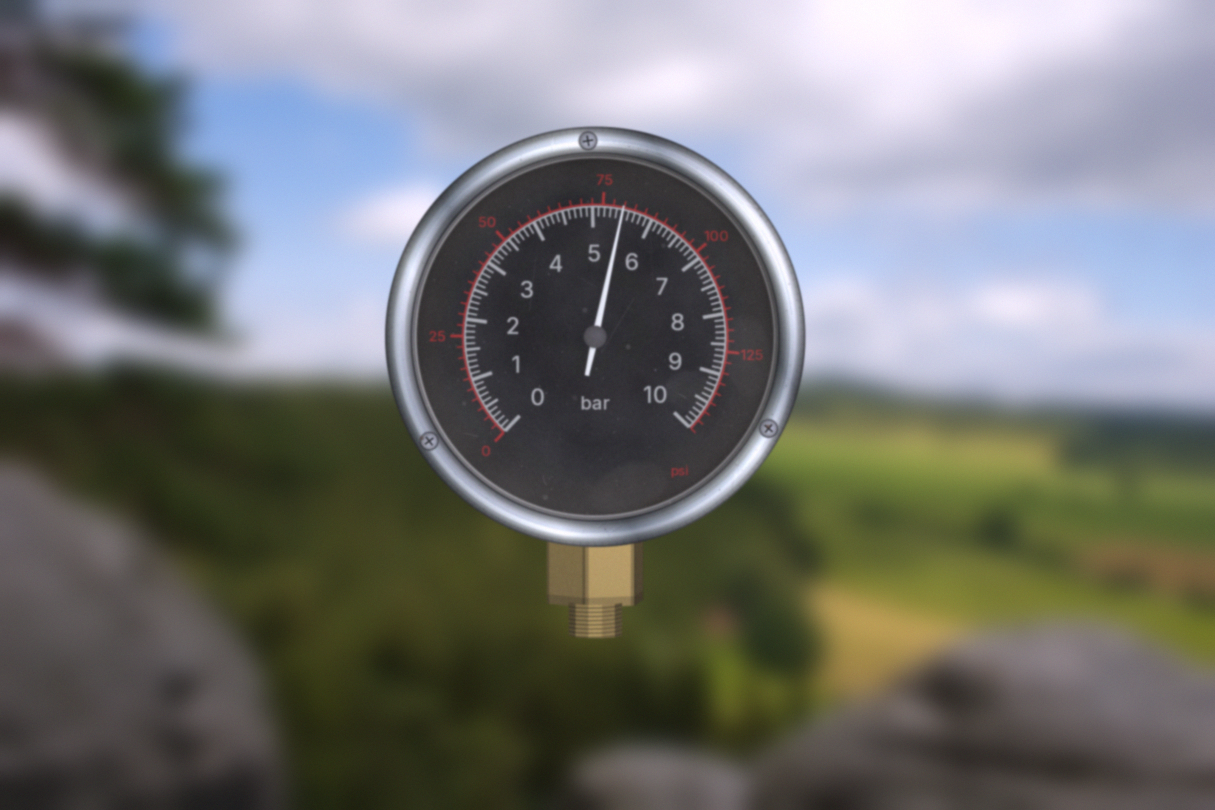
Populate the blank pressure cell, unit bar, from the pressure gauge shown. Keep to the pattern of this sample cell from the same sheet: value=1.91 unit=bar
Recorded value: value=5.5 unit=bar
